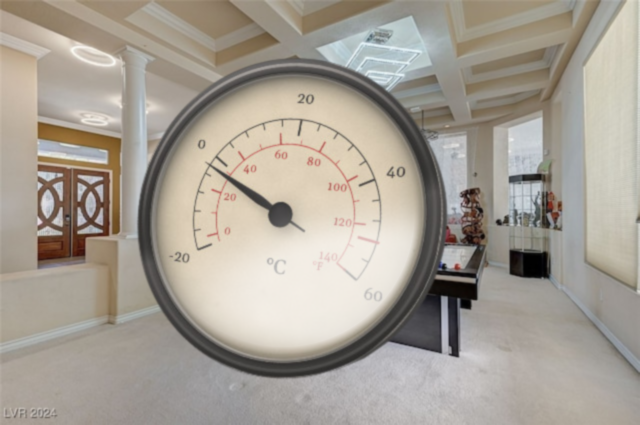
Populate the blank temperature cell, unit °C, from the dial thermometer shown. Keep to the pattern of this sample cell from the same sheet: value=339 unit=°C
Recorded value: value=-2 unit=°C
